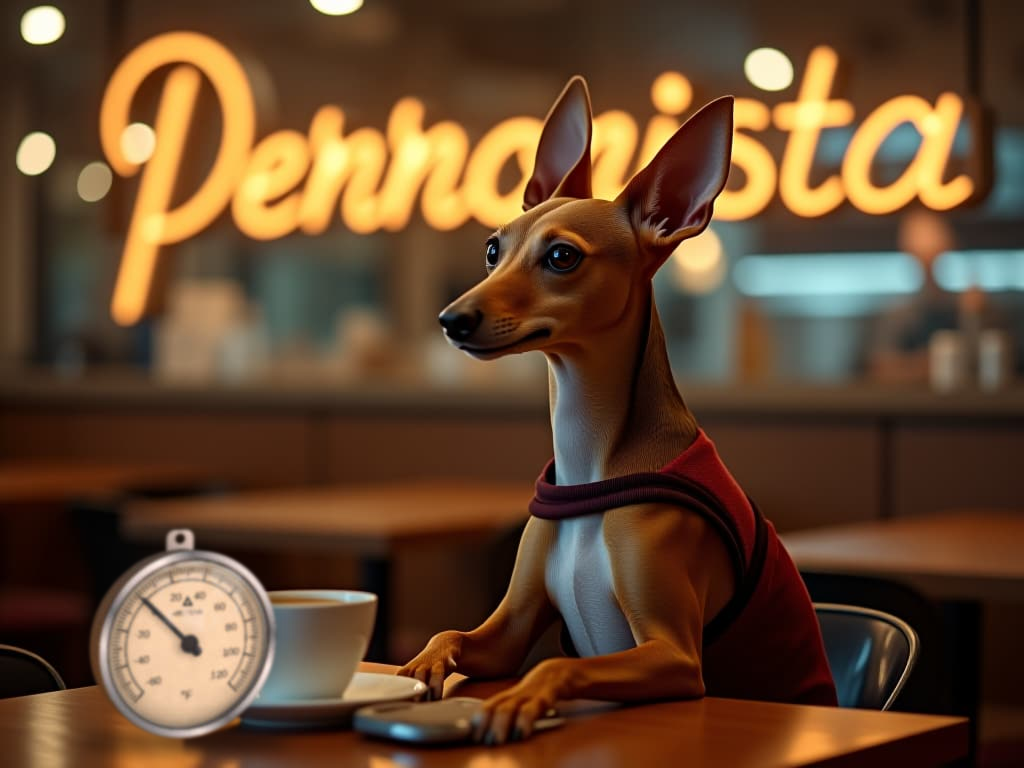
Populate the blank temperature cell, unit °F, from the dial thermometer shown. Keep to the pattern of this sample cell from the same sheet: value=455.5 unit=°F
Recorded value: value=0 unit=°F
